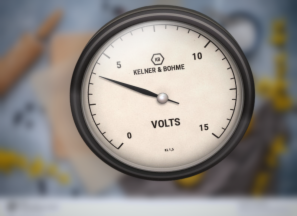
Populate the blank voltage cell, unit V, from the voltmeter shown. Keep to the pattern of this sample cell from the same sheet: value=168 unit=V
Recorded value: value=4 unit=V
